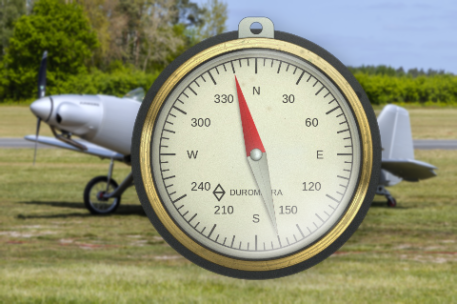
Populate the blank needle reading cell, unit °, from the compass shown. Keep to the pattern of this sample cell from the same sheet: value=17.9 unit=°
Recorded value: value=345 unit=°
